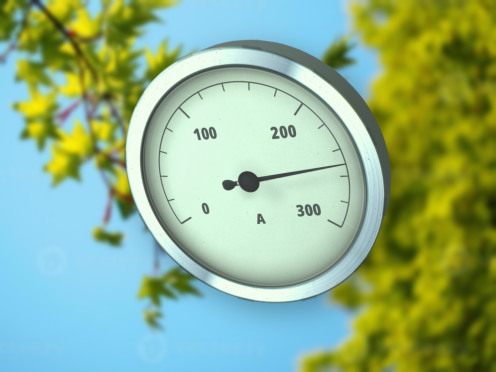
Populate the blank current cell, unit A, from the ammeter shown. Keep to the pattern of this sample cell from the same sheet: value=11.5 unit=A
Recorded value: value=250 unit=A
